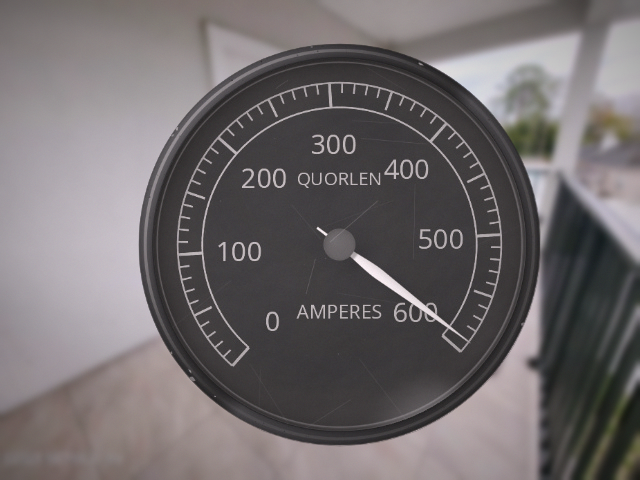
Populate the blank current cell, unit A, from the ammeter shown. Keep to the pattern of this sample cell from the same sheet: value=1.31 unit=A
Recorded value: value=590 unit=A
